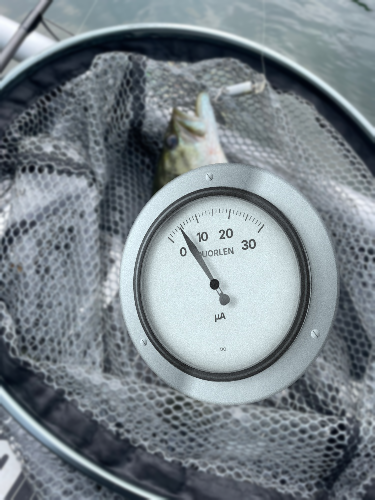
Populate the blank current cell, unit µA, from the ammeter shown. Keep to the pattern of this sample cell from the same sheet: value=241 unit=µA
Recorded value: value=5 unit=µA
